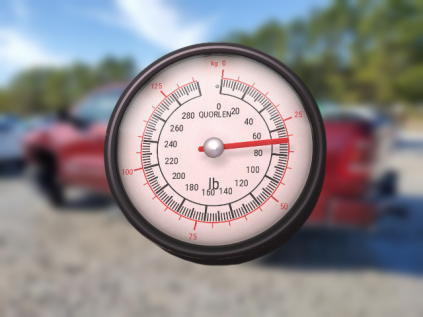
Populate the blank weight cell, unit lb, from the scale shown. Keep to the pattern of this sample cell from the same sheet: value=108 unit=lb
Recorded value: value=70 unit=lb
